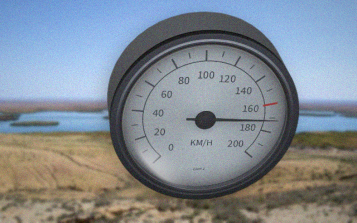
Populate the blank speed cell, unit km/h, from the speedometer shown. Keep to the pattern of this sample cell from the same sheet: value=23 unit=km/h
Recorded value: value=170 unit=km/h
